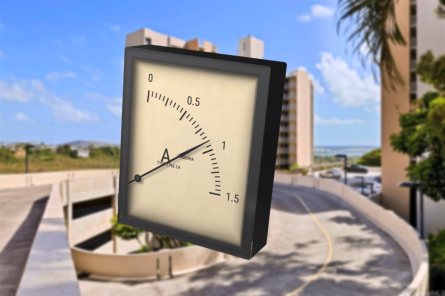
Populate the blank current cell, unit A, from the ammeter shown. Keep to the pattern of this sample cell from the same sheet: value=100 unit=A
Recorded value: value=0.9 unit=A
